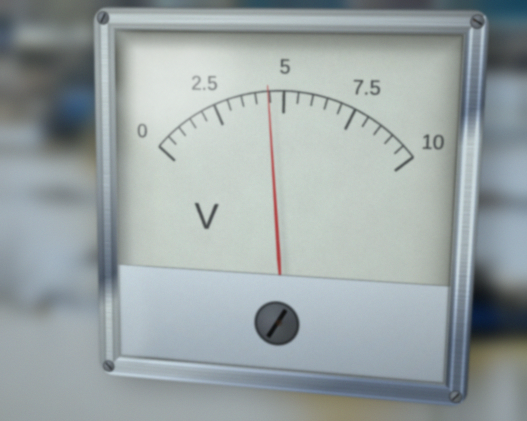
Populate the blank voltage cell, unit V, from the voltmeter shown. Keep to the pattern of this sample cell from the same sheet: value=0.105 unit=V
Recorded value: value=4.5 unit=V
